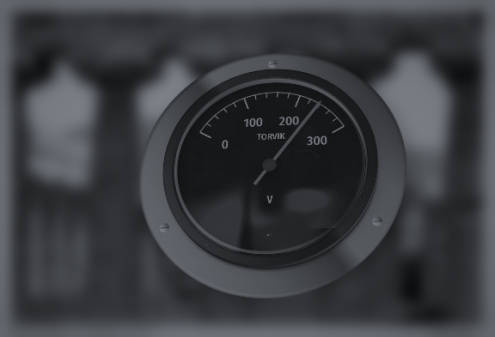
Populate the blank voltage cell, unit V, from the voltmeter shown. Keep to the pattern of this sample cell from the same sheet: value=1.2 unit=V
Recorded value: value=240 unit=V
